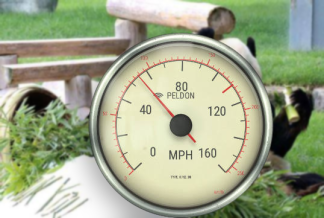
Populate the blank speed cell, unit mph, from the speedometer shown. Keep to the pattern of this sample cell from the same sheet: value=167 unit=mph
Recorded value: value=55 unit=mph
